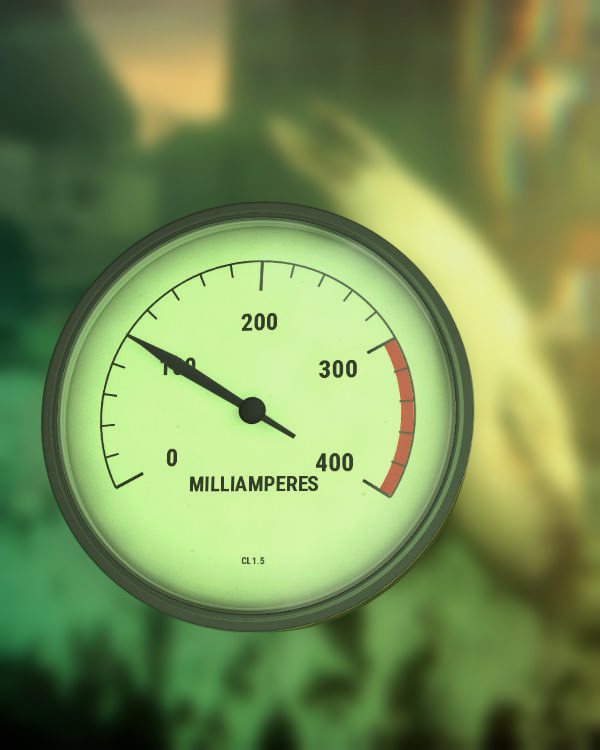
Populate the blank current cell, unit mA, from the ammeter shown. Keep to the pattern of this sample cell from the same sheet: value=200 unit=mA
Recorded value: value=100 unit=mA
